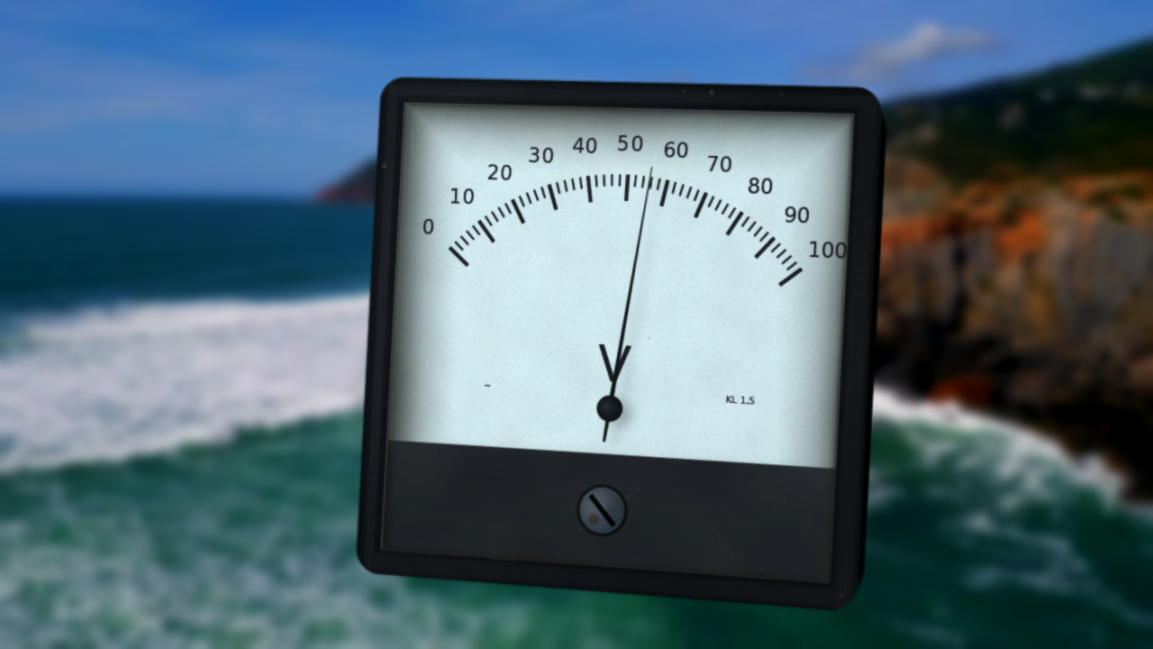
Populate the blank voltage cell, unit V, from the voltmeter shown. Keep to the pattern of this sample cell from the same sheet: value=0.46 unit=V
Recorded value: value=56 unit=V
